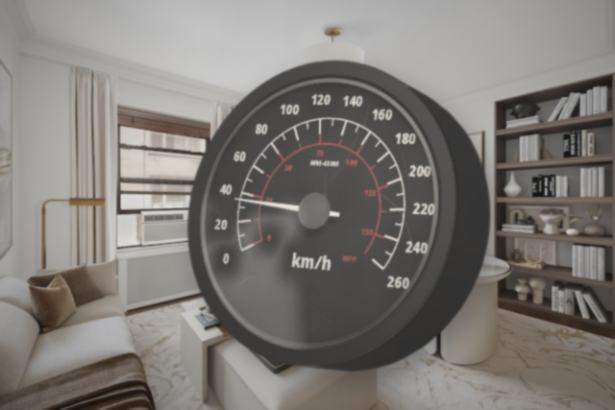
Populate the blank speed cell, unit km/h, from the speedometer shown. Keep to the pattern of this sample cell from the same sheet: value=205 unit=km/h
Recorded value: value=35 unit=km/h
